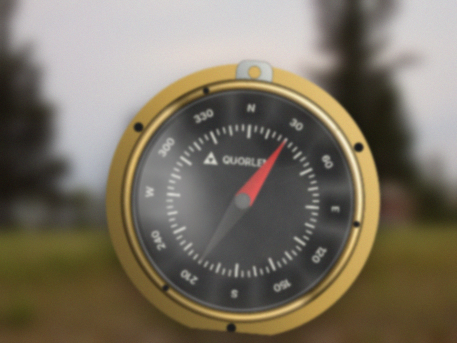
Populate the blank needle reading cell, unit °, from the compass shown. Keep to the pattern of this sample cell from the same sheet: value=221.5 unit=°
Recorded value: value=30 unit=°
